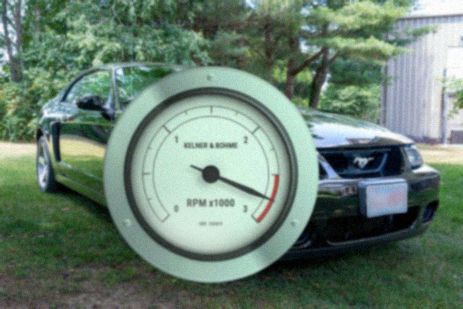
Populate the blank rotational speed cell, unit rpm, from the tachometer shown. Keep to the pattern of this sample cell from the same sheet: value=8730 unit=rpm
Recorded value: value=2750 unit=rpm
